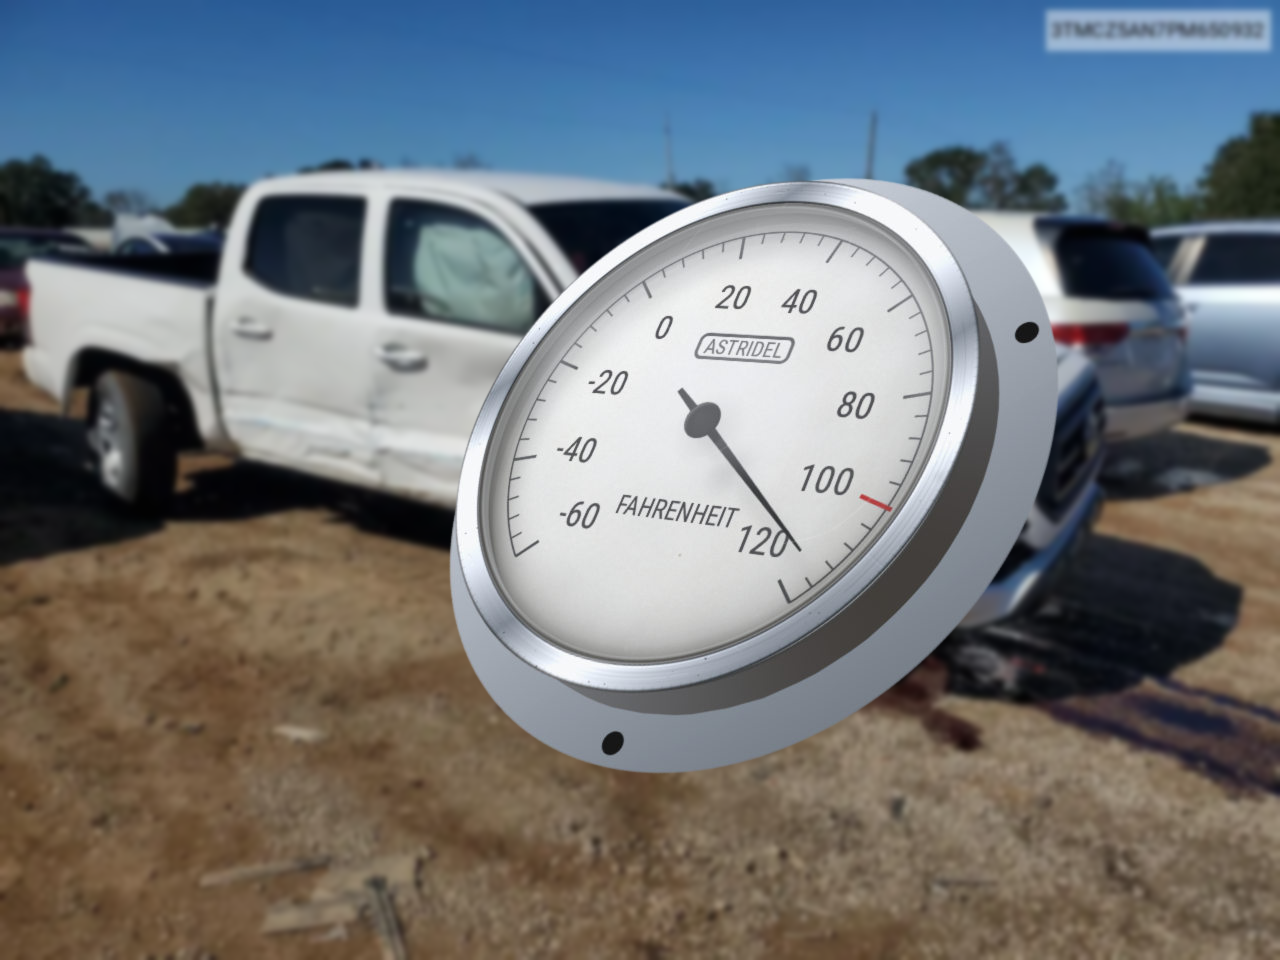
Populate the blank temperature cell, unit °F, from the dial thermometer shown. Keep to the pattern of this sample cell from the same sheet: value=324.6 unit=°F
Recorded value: value=114 unit=°F
